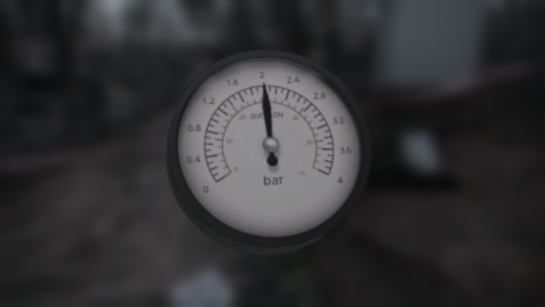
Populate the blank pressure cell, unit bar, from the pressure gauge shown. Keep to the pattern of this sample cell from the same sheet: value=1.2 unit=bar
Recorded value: value=2 unit=bar
